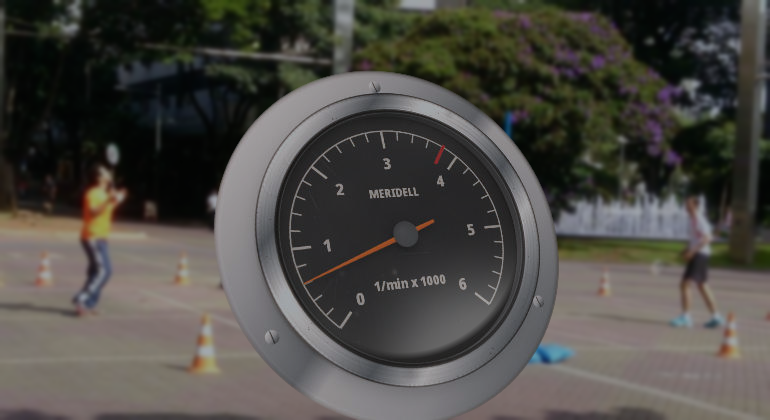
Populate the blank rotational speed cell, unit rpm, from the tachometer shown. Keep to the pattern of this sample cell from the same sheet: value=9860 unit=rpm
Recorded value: value=600 unit=rpm
